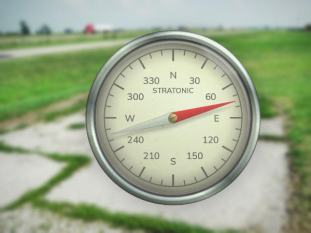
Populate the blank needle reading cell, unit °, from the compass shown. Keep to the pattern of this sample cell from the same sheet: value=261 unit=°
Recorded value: value=75 unit=°
